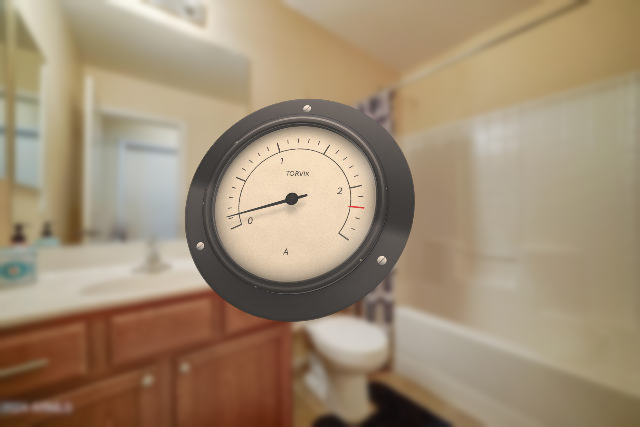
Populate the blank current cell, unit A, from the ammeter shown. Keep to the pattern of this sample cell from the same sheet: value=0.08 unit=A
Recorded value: value=0.1 unit=A
